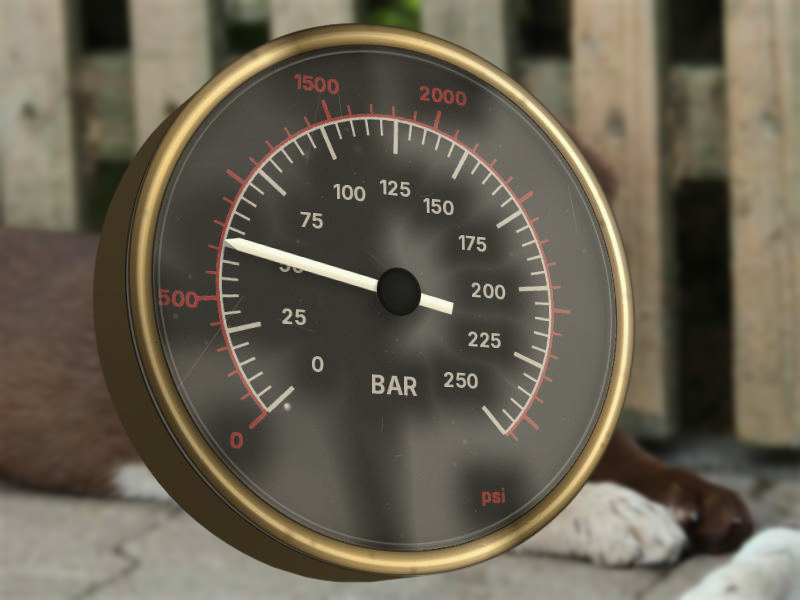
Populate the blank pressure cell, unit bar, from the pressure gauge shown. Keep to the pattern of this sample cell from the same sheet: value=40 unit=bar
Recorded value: value=50 unit=bar
